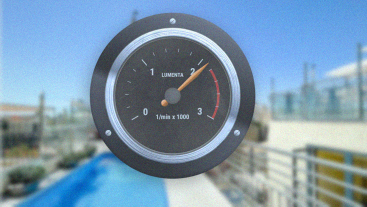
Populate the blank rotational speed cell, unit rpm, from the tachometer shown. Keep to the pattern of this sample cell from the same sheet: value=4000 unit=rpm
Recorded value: value=2100 unit=rpm
